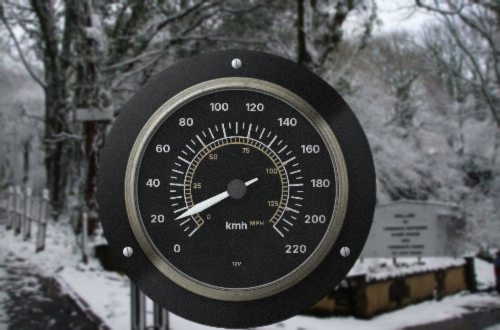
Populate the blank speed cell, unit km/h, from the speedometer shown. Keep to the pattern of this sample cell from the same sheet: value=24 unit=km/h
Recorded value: value=15 unit=km/h
